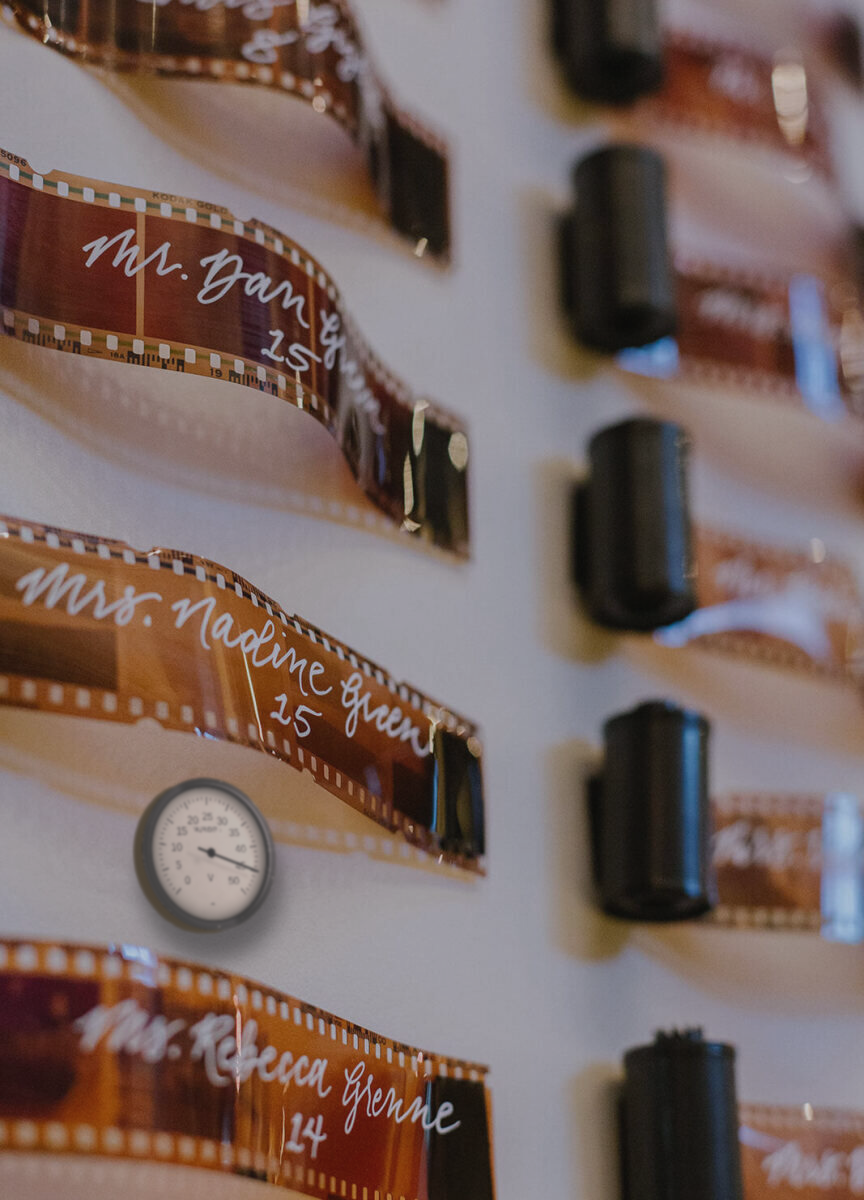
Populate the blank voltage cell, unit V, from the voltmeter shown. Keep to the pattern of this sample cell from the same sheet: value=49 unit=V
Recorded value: value=45 unit=V
